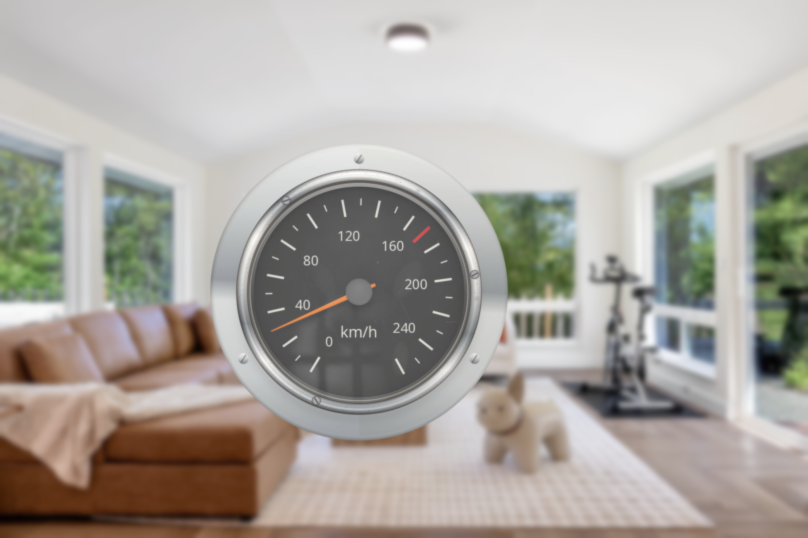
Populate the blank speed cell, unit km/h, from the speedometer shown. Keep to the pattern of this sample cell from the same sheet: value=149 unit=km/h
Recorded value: value=30 unit=km/h
